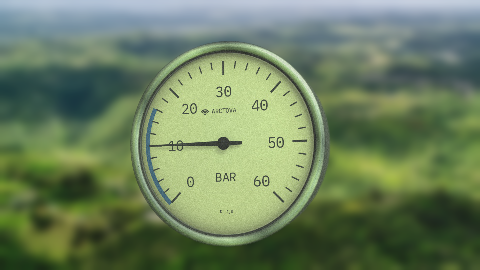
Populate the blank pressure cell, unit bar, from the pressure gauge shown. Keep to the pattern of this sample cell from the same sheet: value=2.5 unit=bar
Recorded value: value=10 unit=bar
